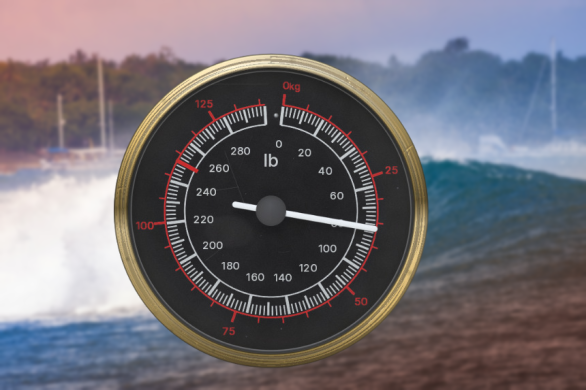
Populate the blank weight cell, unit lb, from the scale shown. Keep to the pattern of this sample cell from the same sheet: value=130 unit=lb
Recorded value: value=80 unit=lb
